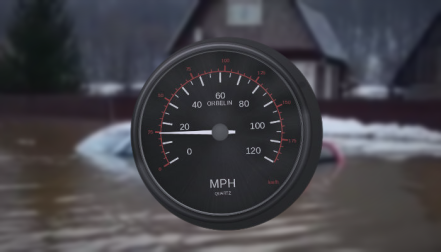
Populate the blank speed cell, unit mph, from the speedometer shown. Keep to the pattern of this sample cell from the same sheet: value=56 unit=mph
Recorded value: value=15 unit=mph
